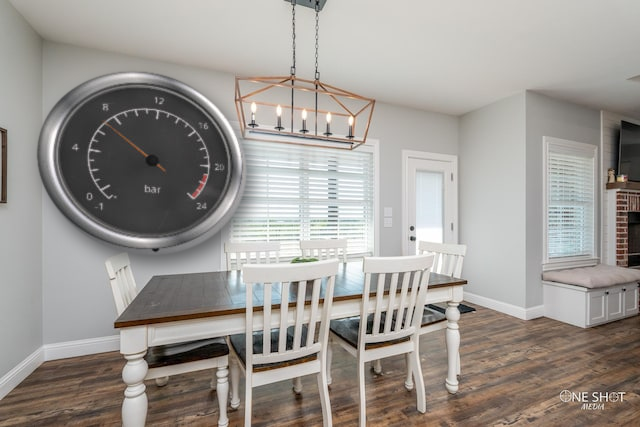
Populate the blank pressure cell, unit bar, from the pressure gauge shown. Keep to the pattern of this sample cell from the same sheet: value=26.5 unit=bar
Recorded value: value=7 unit=bar
